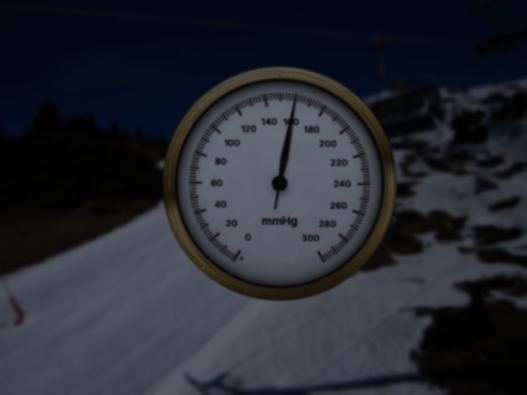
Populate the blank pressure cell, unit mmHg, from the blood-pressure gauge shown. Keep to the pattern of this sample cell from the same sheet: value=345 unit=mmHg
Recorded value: value=160 unit=mmHg
